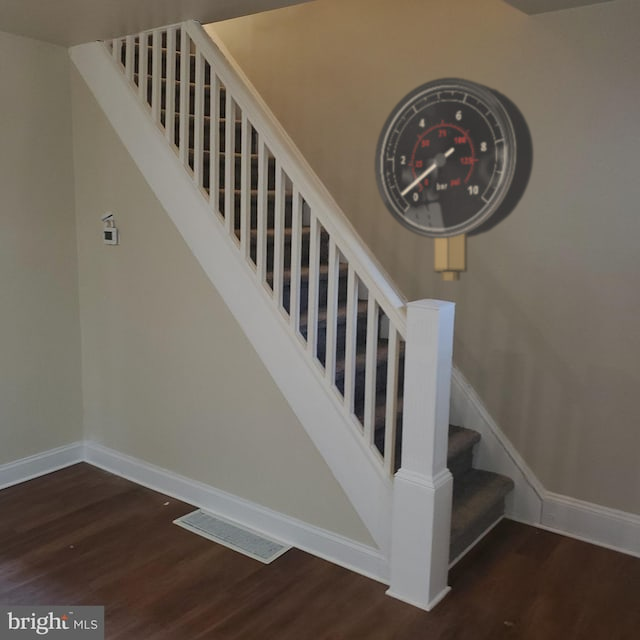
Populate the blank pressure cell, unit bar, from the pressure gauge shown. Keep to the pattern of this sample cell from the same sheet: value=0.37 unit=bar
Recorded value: value=0.5 unit=bar
